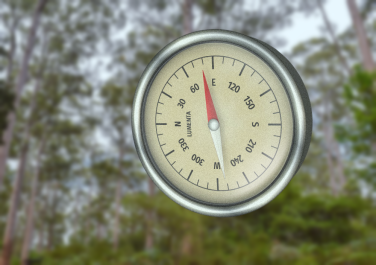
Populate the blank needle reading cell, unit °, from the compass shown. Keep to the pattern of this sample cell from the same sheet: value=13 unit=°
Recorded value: value=80 unit=°
